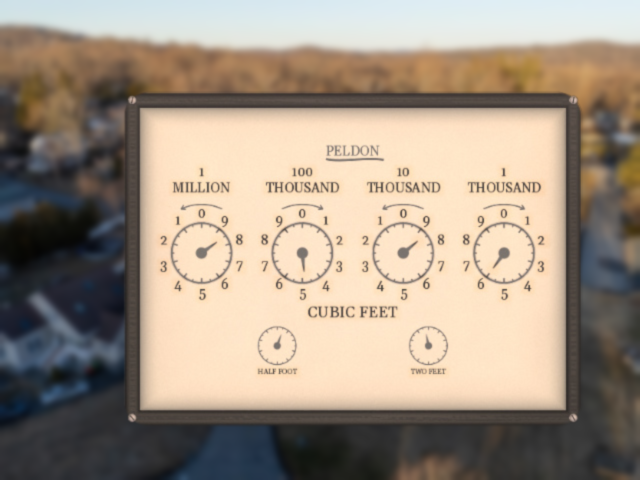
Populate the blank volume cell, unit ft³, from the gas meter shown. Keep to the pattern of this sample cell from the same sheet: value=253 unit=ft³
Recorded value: value=848600 unit=ft³
